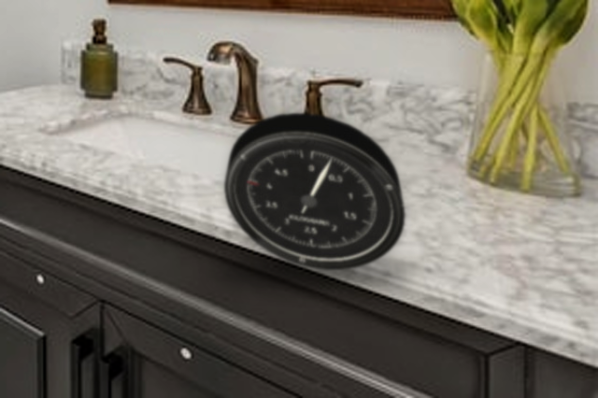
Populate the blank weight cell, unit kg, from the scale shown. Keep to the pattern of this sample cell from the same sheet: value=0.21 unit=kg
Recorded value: value=0.25 unit=kg
